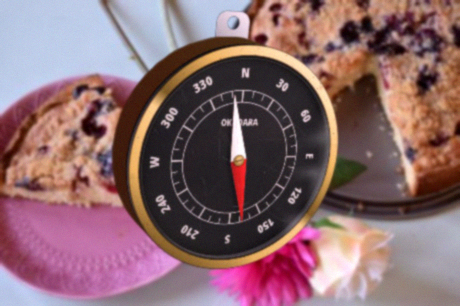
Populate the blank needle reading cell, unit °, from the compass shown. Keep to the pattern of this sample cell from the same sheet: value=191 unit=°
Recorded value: value=170 unit=°
